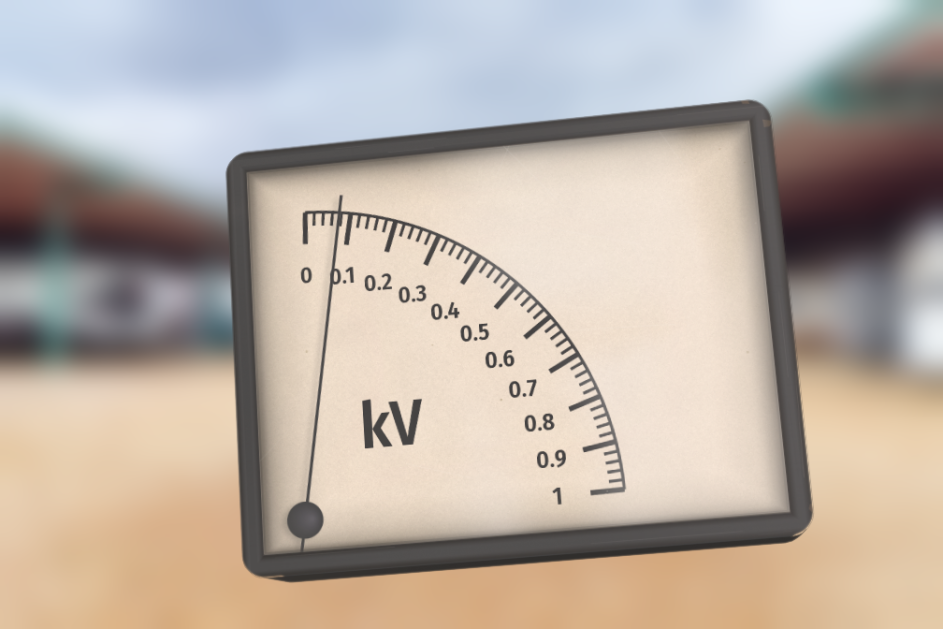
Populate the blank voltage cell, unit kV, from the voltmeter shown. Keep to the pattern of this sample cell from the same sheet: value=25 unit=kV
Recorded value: value=0.08 unit=kV
